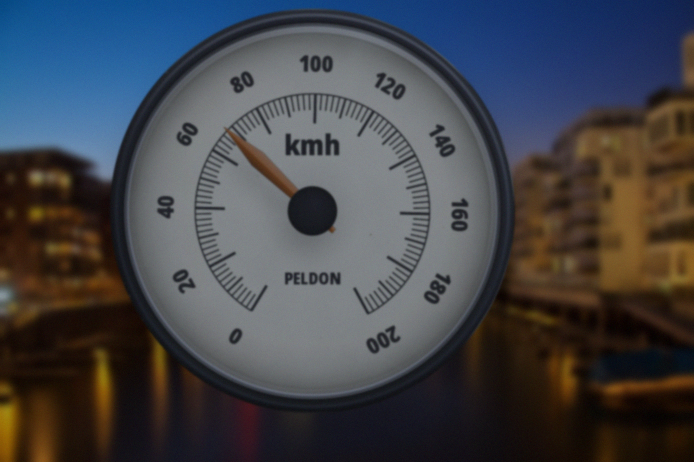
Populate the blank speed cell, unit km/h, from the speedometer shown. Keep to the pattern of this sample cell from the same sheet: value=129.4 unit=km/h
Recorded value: value=68 unit=km/h
